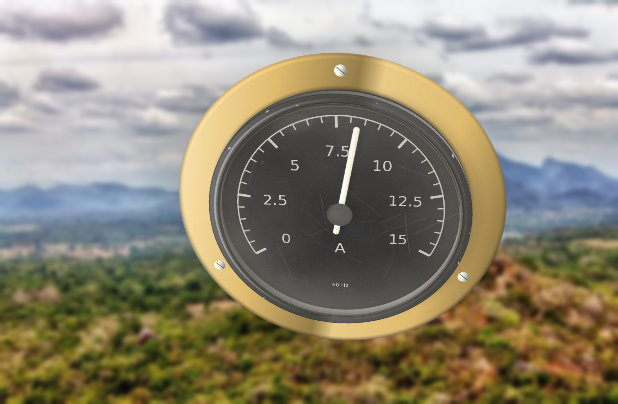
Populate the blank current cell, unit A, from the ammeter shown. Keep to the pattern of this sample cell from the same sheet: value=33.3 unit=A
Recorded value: value=8.25 unit=A
